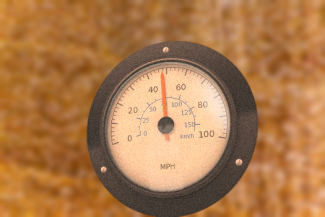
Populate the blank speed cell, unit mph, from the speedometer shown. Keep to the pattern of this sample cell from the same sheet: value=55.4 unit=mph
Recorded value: value=48 unit=mph
